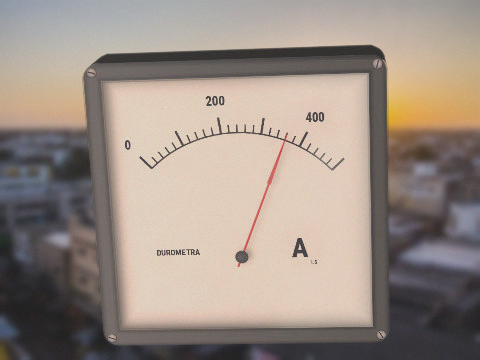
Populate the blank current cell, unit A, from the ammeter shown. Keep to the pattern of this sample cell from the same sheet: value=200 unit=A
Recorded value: value=360 unit=A
